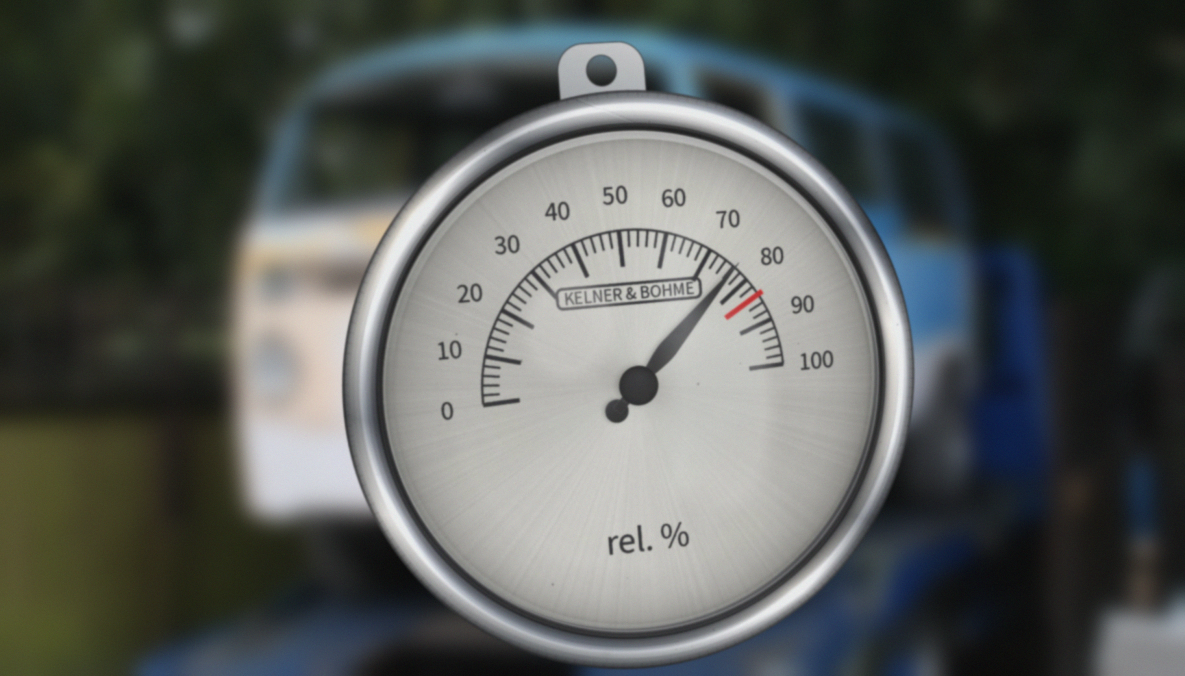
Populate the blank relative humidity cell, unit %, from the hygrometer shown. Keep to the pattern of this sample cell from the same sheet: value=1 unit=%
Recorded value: value=76 unit=%
